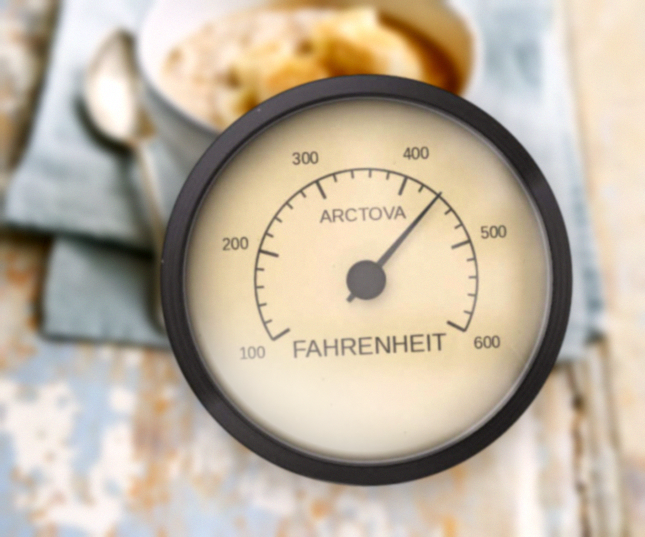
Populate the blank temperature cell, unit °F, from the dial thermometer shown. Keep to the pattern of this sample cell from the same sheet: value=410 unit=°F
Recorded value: value=440 unit=°F
